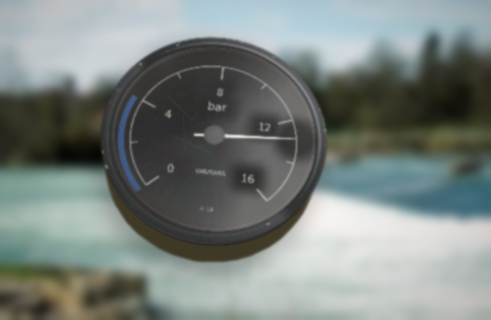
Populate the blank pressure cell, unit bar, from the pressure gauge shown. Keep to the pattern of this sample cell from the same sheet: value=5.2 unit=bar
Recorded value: value=13 unit=bar
